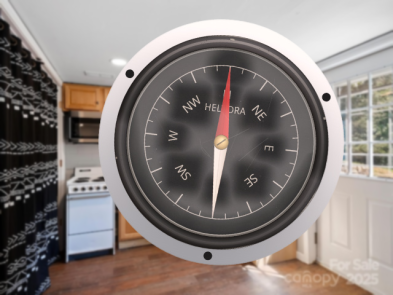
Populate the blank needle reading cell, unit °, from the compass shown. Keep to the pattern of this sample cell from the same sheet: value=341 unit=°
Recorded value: value=0 unit=°
